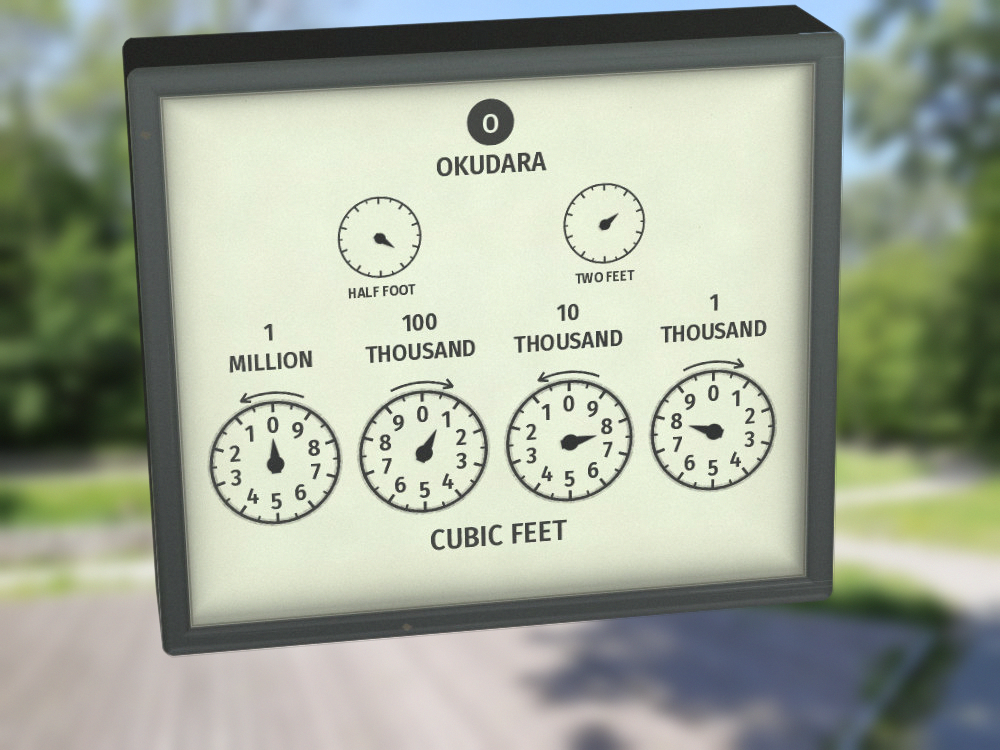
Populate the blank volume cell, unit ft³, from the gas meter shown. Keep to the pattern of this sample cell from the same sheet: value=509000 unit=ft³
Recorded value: value=7800 unit=ft³
